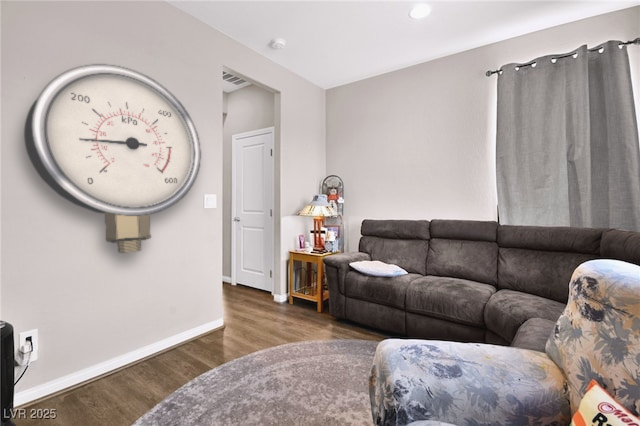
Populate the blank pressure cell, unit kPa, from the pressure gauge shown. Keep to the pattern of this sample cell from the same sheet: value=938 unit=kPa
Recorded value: value=100 unit=kPa
